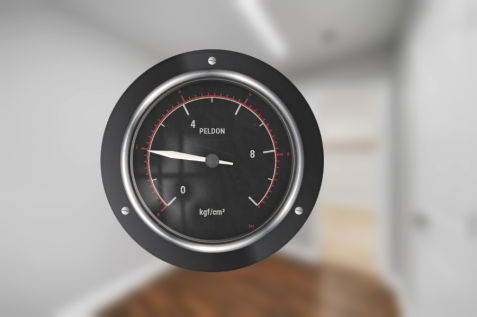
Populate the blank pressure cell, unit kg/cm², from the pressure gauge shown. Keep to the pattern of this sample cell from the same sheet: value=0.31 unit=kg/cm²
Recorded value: value=2 unit=kg/cm²
